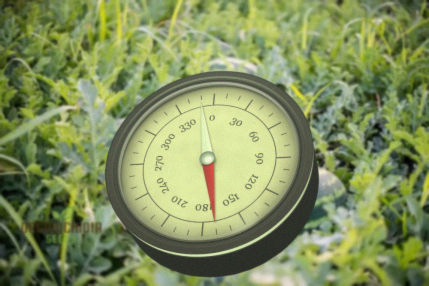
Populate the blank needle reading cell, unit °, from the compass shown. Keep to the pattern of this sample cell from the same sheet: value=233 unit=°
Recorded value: value=170 unit=°
